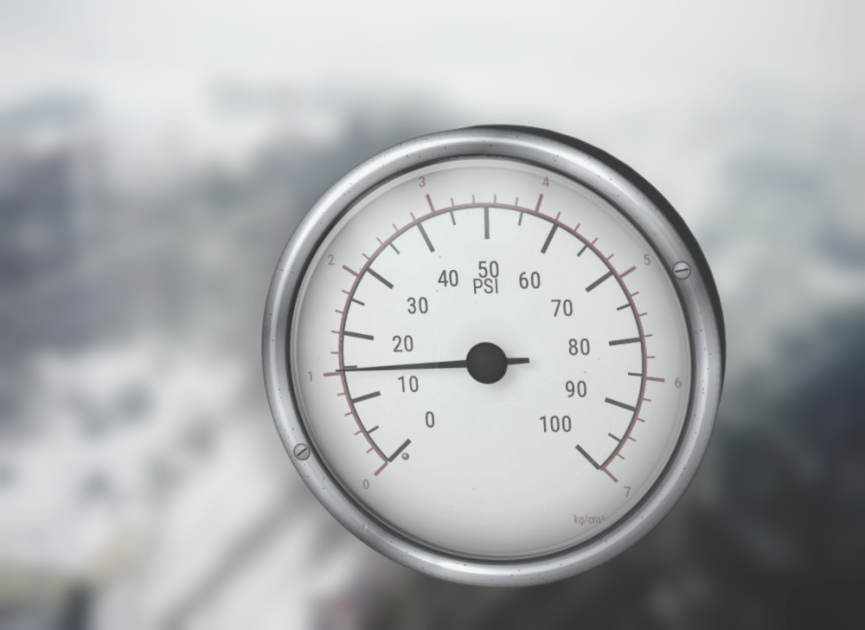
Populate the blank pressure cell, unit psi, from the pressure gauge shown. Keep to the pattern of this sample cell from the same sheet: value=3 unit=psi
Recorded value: value=15 unit=psi
